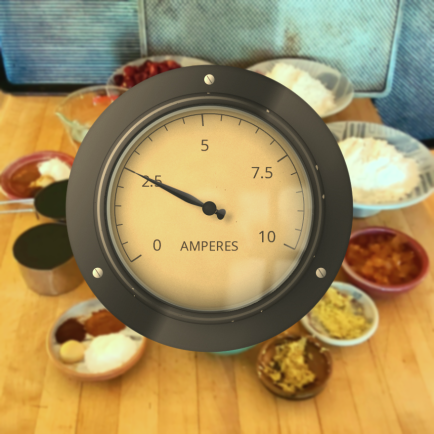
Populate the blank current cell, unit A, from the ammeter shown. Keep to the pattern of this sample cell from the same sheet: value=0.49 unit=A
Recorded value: value=2.5 unit=A
